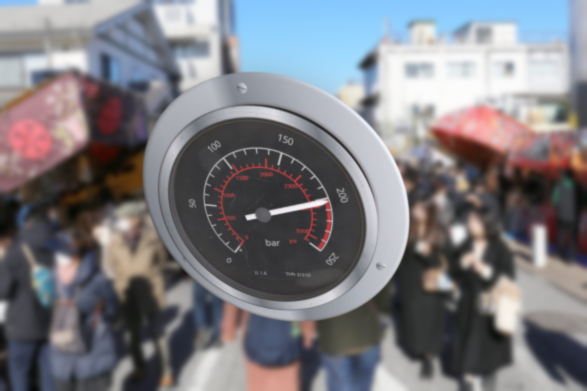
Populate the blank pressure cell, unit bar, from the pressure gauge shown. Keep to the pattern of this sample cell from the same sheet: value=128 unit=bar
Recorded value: value=200 unit=bar
